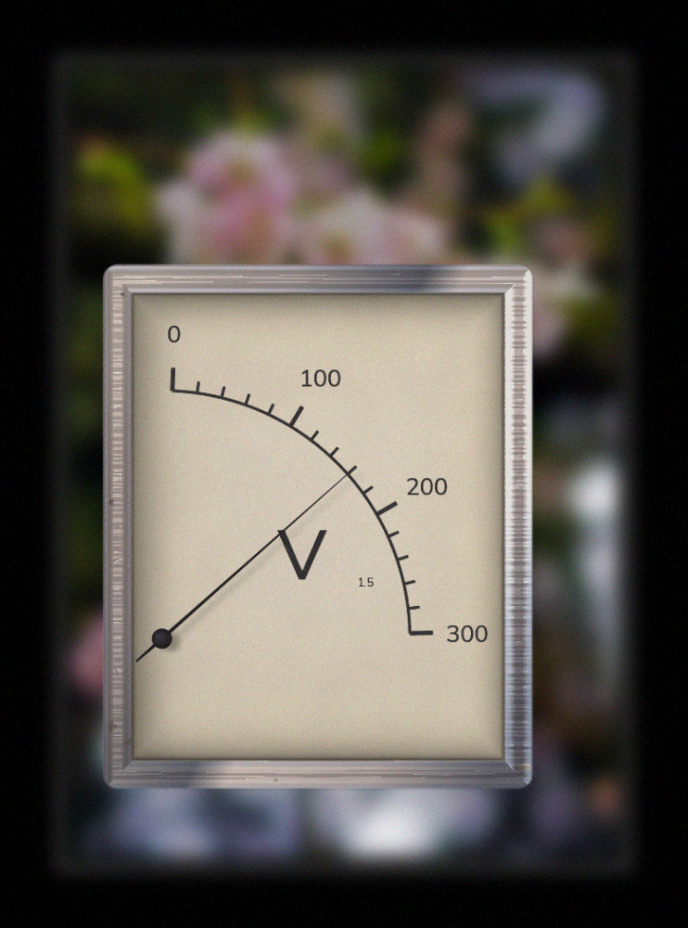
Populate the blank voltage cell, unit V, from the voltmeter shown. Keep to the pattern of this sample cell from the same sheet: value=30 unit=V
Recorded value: value=160 unit=V
